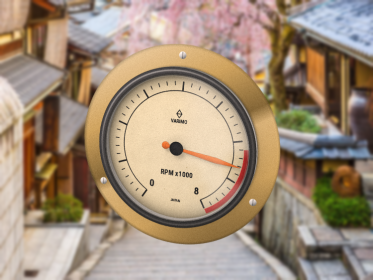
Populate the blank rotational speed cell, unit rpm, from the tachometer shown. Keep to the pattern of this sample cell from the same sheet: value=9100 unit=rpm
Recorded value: value=6600 unit=rpm
